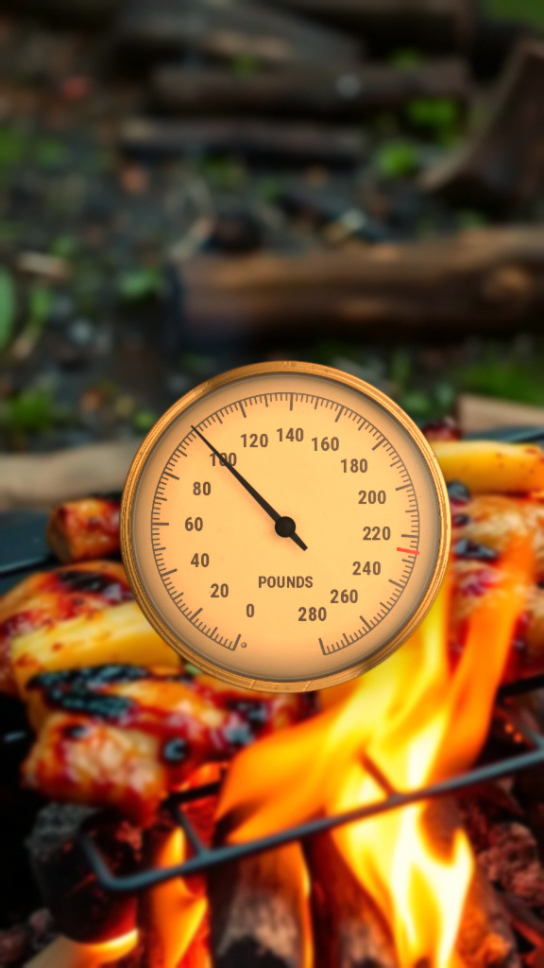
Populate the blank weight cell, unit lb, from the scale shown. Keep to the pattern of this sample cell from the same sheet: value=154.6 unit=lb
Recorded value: value=100 unit=lb
